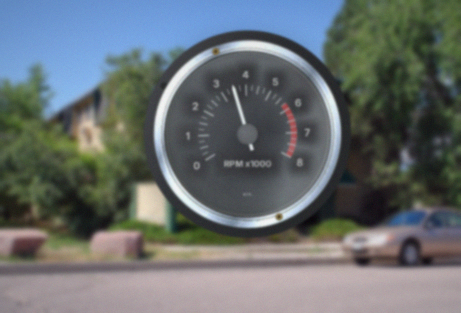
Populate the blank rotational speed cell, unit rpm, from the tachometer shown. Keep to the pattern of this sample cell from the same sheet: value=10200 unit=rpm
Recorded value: value=3500 unit=rpm
